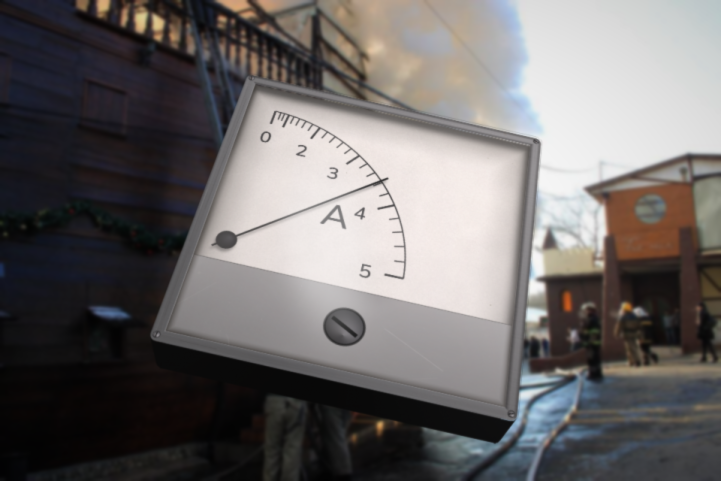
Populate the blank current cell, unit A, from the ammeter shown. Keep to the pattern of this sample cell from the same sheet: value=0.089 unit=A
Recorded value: value=3.6 unit=A
